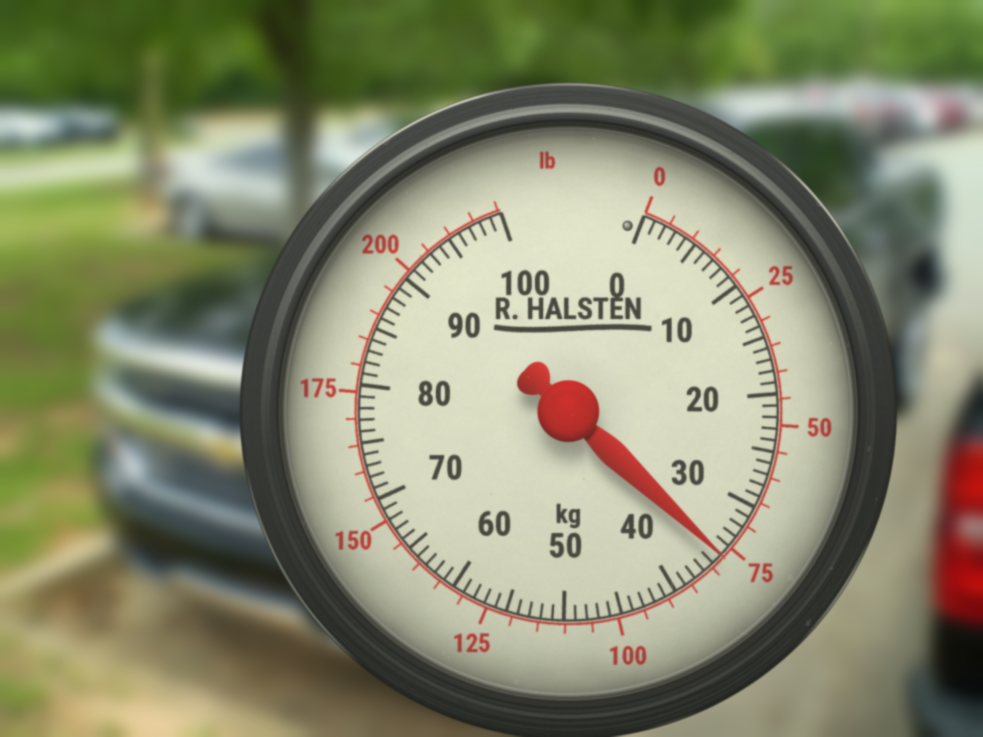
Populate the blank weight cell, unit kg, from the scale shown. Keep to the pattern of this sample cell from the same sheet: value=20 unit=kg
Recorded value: value=35 unit=kg
